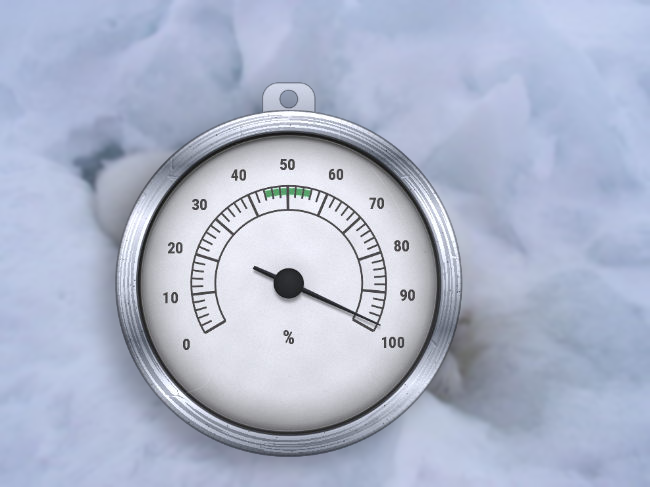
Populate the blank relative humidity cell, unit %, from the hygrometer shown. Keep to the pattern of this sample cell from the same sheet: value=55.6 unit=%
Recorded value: value=98 unit=%
